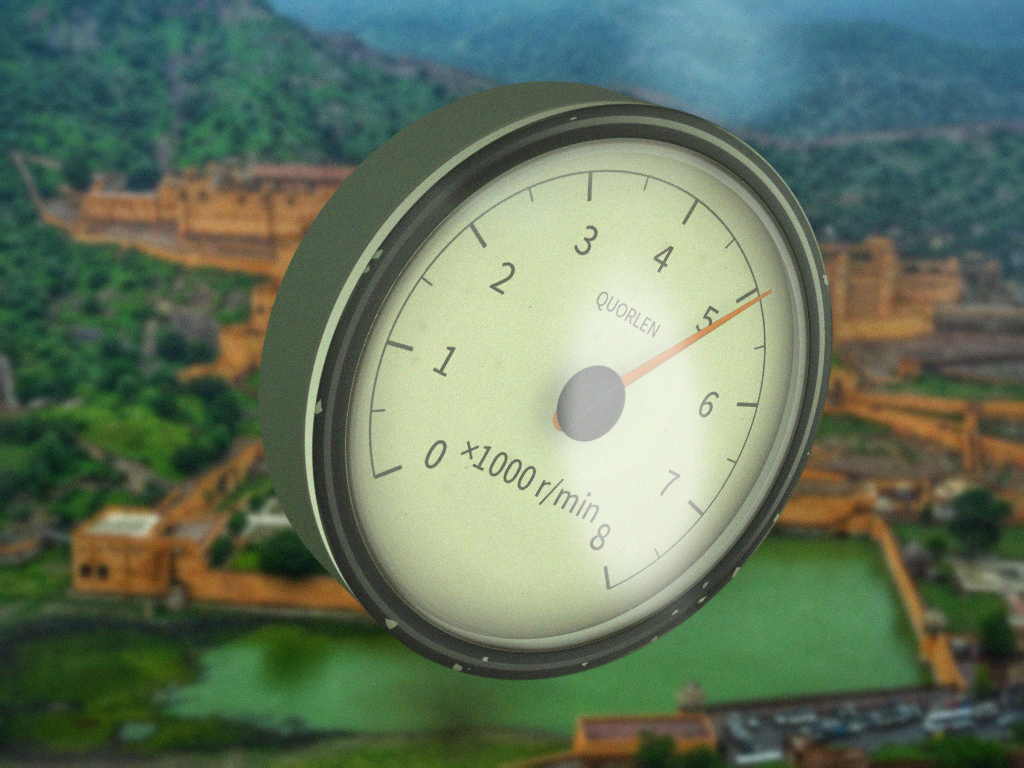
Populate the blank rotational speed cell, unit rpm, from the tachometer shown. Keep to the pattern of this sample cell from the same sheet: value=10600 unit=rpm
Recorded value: value=5000 unit=rpm
